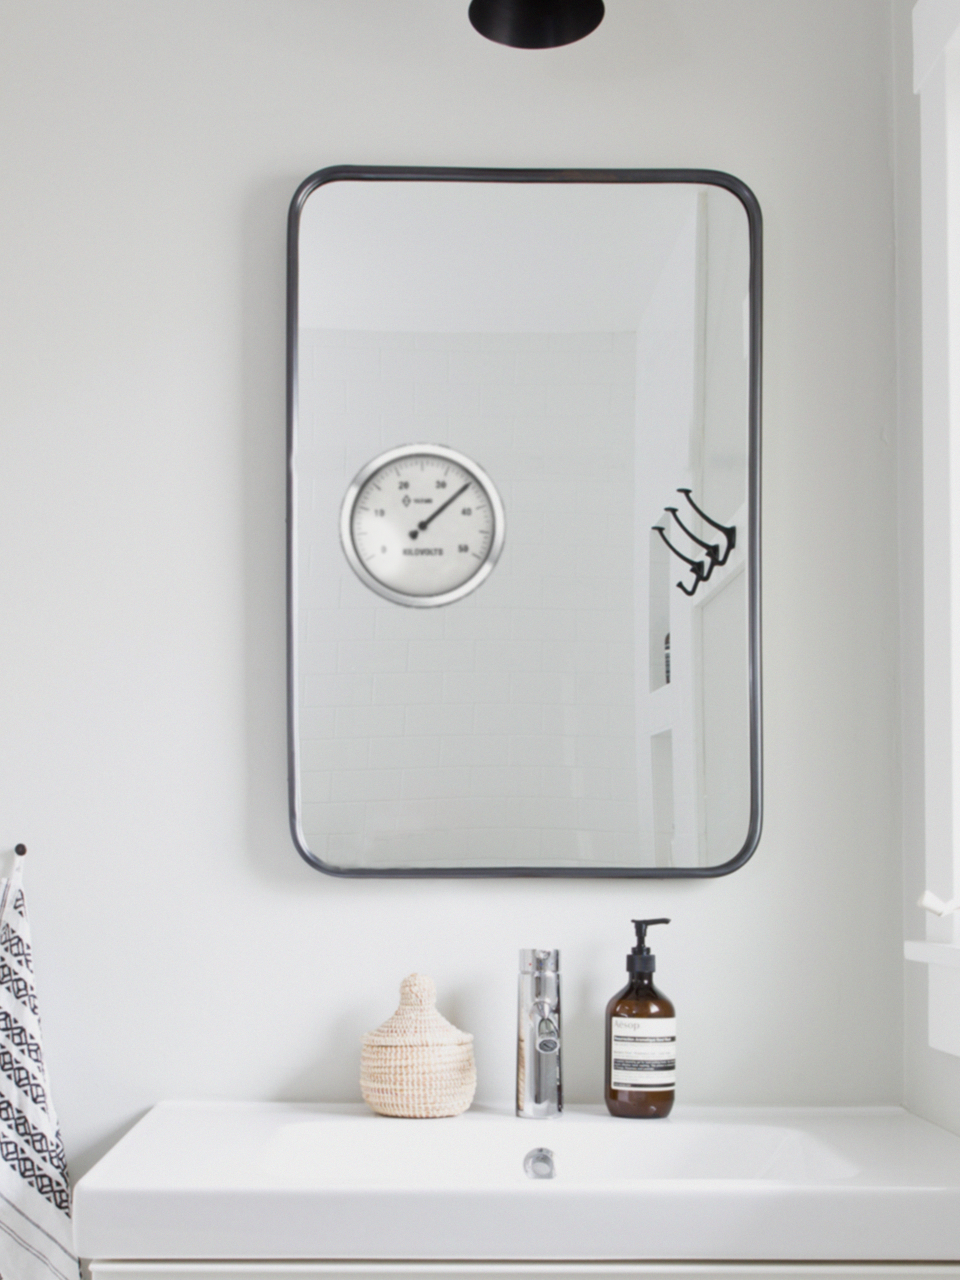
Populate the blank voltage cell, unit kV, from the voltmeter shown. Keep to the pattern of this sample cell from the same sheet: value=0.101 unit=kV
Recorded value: value=35 unit=kV
